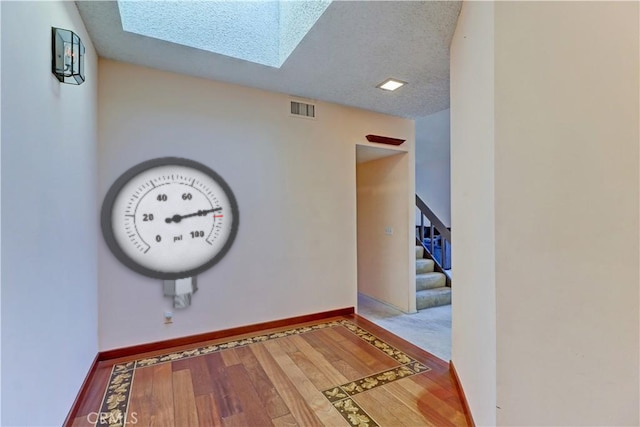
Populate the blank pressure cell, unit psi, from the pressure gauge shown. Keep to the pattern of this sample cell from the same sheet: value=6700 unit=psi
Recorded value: value=80 unit=psi
